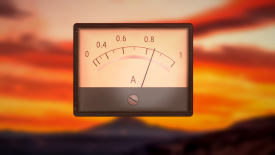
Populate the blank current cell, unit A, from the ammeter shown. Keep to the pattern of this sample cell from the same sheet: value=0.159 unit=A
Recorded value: value=0.85 unit=A
